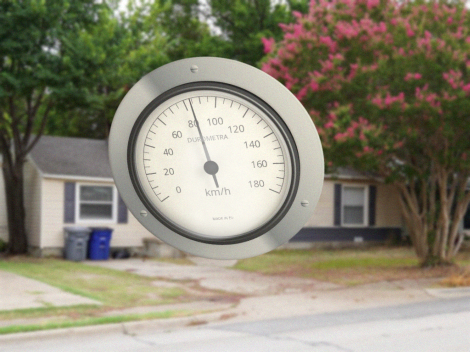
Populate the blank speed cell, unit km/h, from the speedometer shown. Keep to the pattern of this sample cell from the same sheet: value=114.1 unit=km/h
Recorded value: value=85 unit=km/h
